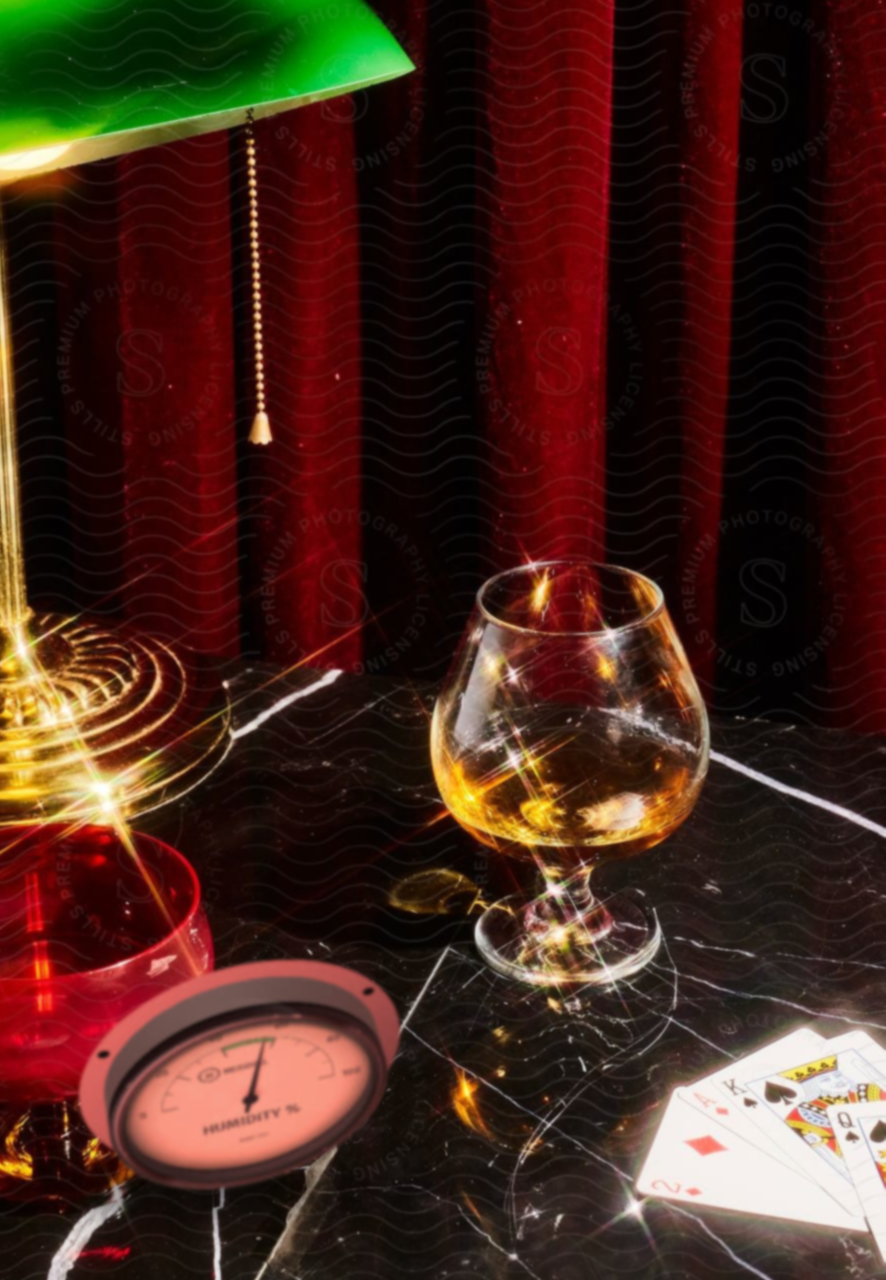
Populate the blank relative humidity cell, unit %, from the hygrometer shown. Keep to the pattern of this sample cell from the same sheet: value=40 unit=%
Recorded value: value=55 unit=%
